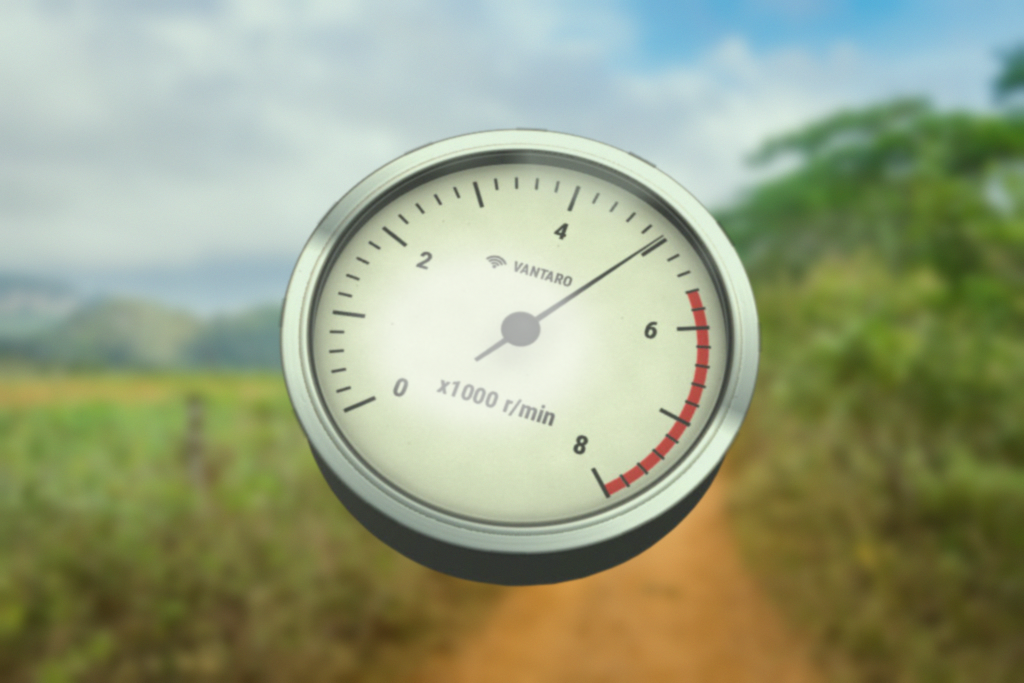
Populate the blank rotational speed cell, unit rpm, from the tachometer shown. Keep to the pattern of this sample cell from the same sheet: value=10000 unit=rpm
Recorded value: value=5000 unit=rpm
